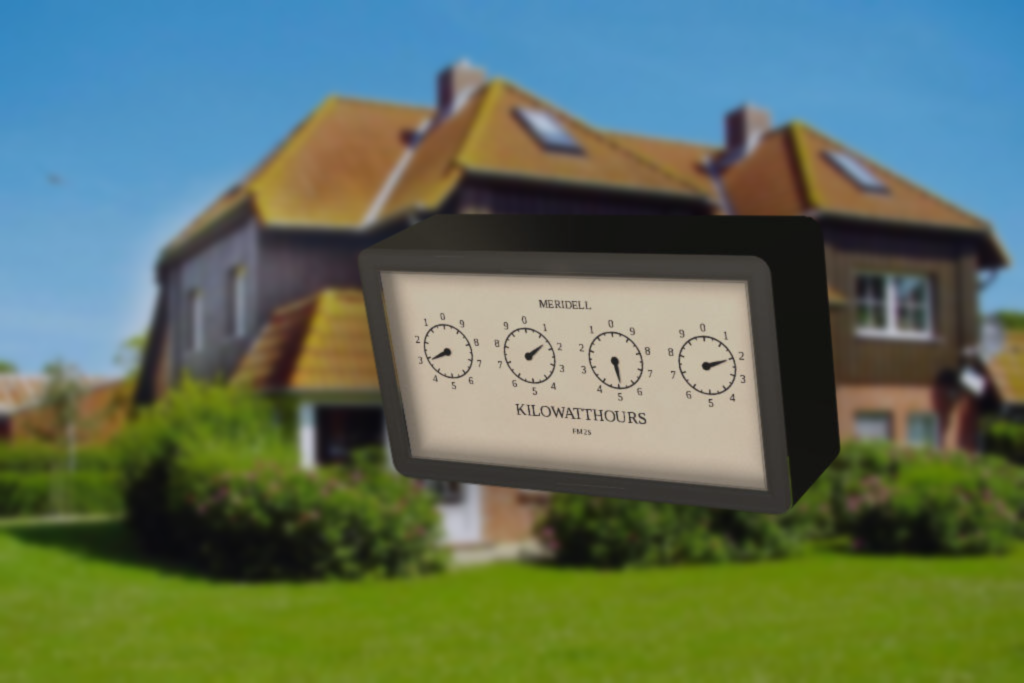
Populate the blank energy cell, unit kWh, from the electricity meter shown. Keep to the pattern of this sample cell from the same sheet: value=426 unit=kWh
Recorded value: value=3152 unit=kWh
